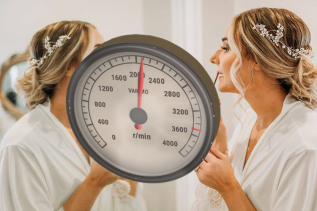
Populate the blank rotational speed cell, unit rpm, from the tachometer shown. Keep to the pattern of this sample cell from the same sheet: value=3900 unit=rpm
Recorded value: value=2100 unit=rpm
